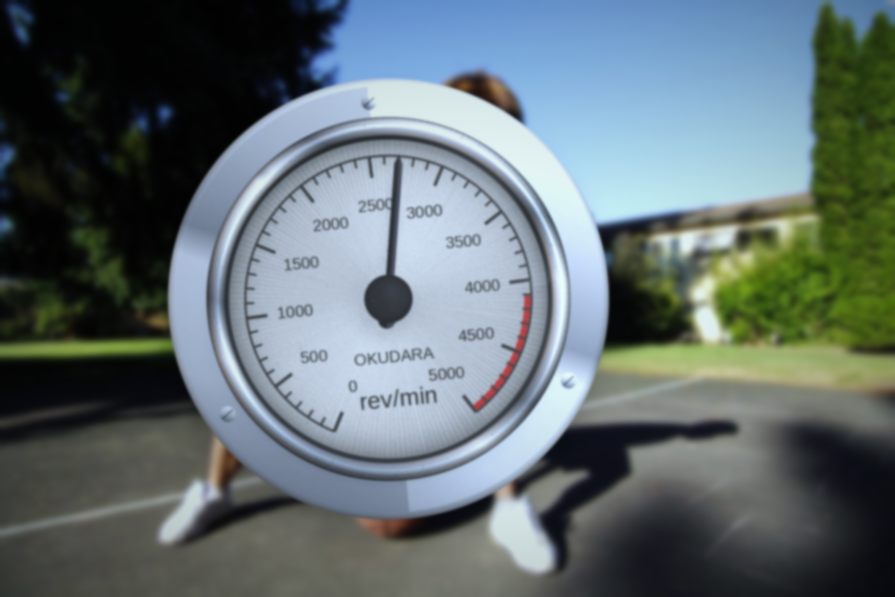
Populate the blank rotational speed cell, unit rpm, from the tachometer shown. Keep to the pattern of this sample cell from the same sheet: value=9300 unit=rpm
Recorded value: value=2700 unit=rpm
